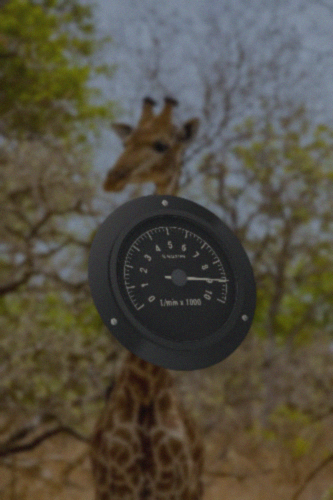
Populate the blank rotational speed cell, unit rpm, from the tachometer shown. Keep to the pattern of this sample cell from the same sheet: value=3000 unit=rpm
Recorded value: value=9000 unit=rpm
